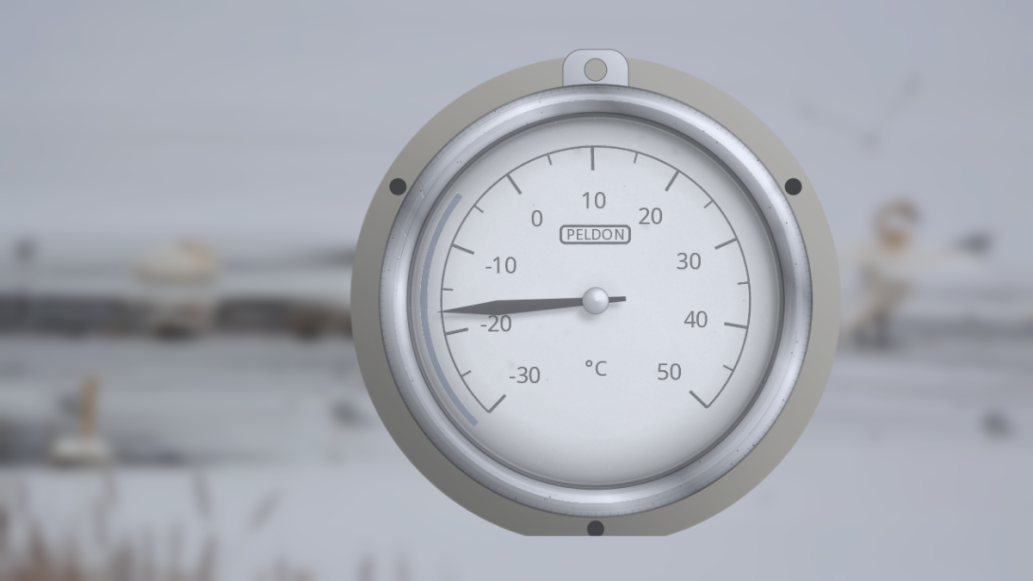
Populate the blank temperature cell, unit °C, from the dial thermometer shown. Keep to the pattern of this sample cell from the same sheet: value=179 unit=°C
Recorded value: value=-17.5 unit=°C
